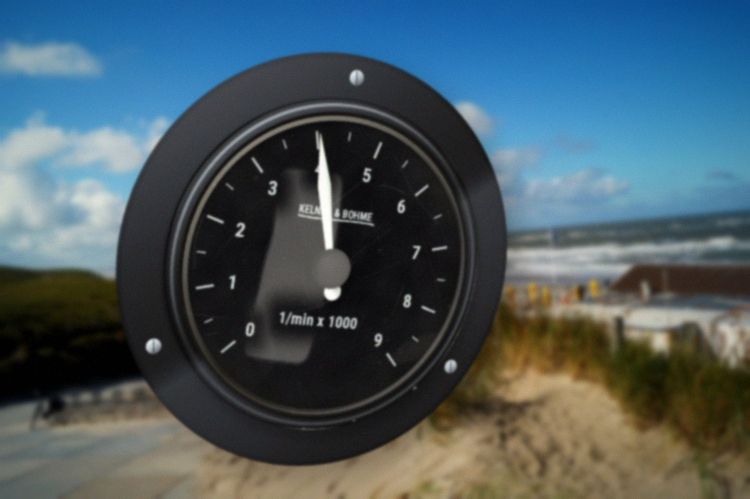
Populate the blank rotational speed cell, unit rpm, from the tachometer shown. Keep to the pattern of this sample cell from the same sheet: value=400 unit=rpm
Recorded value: value=4000 unit=rpm
